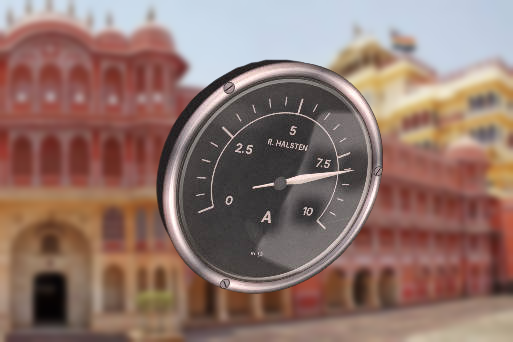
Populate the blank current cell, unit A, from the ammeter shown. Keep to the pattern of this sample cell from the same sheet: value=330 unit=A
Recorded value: value=8 unit=A
